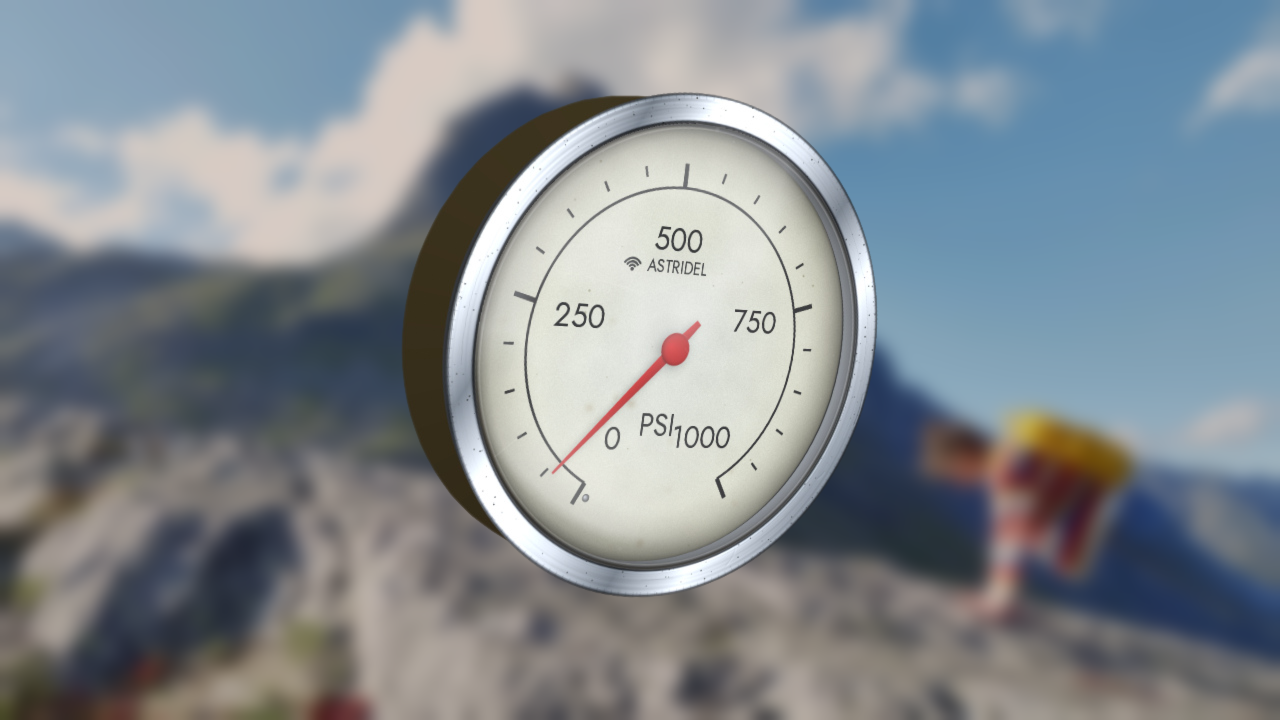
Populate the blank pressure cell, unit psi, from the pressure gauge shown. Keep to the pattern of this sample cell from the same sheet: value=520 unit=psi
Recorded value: value=50 unit=psi
